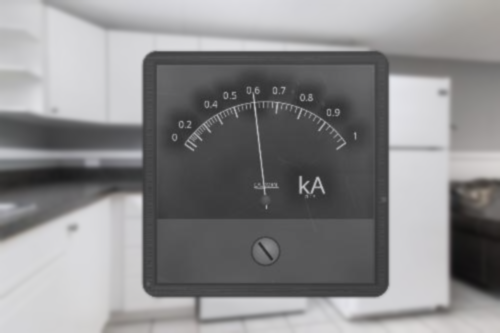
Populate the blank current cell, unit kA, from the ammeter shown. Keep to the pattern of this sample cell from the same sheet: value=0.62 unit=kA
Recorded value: value=0.6 unit=kA
